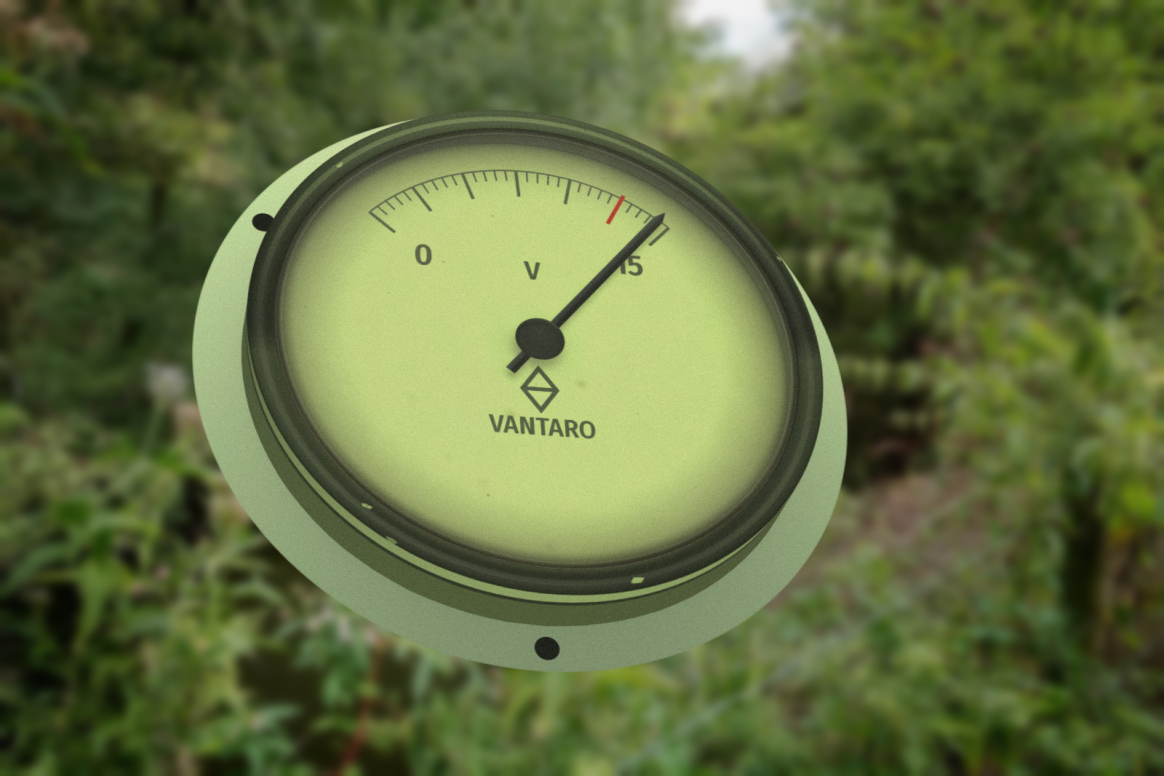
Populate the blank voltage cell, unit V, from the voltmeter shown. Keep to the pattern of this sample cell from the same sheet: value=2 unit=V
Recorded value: value=14.5 unit=V
